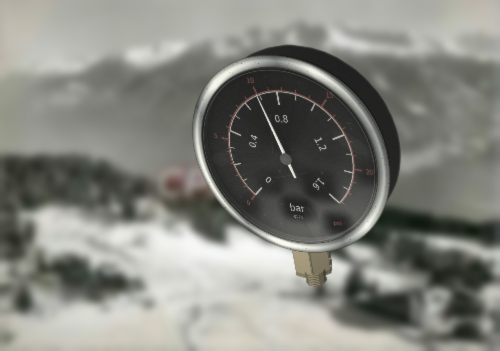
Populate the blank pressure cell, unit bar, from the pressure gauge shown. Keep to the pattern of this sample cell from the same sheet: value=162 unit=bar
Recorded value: value=0.7 unit=bar
